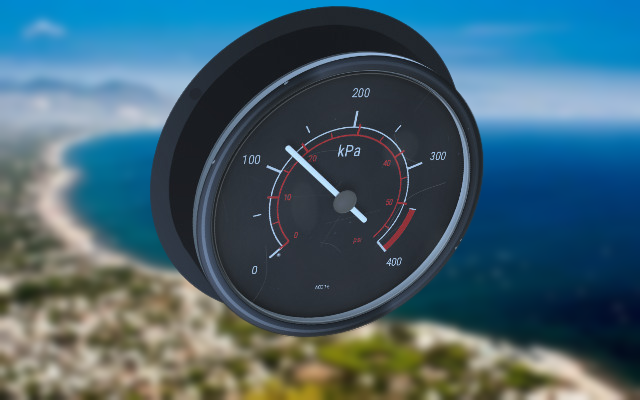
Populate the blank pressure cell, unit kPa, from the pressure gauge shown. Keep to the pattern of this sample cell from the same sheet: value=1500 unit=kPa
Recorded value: value=125 unit=kPa
